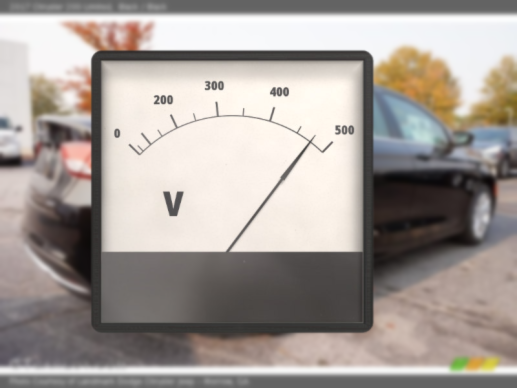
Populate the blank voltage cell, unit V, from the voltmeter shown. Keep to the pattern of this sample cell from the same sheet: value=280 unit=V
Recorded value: value=475 unit=V
